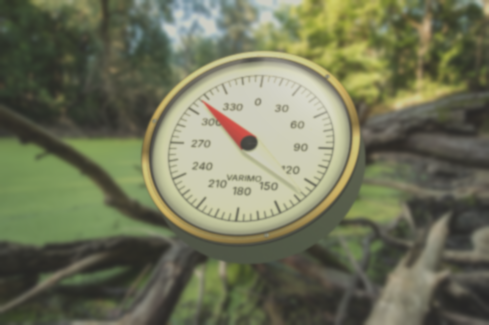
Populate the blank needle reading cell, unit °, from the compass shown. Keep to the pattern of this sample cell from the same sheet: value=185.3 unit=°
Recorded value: value=310 unit=°
